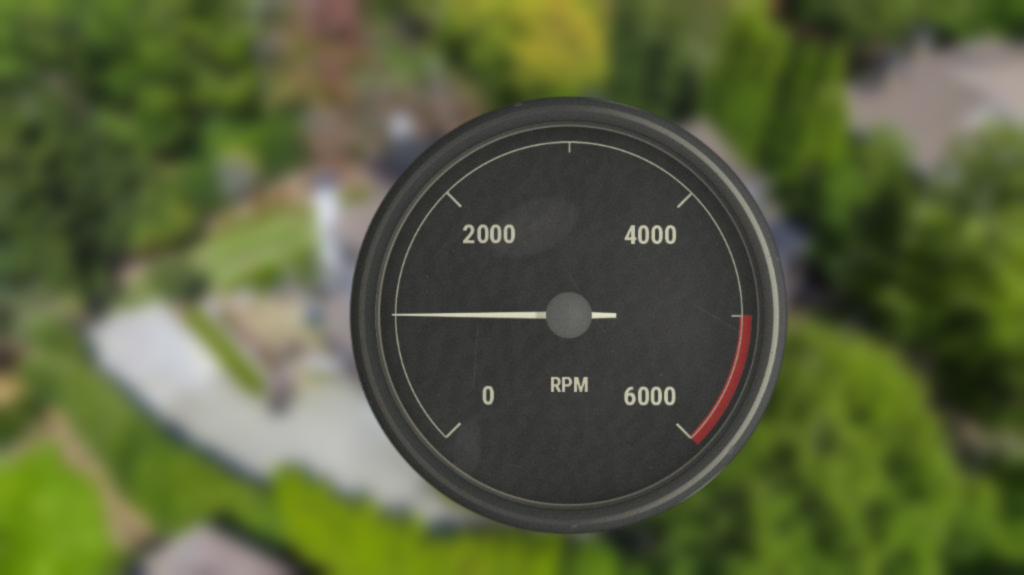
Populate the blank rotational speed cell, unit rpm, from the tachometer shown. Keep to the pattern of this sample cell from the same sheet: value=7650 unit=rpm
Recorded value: value=1000 unit=rpm
